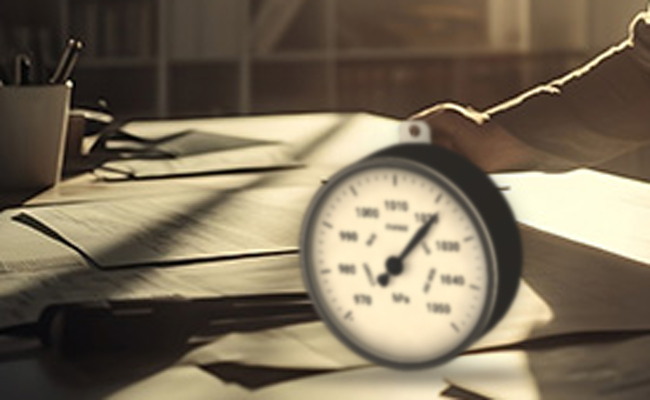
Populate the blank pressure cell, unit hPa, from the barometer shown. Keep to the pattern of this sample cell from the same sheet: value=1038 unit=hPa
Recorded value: value=1022 unit=hPa
